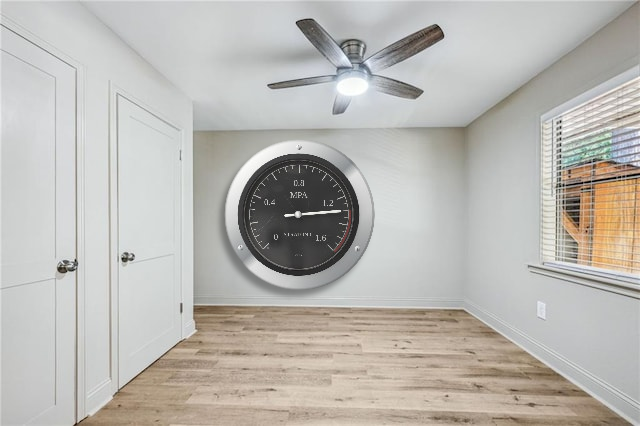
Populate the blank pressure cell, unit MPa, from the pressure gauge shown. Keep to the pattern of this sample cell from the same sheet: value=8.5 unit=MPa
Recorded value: value=1.3 unit=MPa
